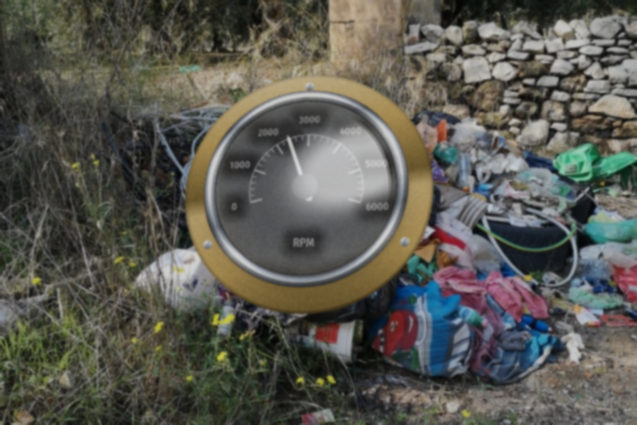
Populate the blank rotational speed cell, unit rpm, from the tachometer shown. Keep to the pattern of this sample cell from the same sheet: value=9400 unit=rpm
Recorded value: value=2400 unit=rpm
